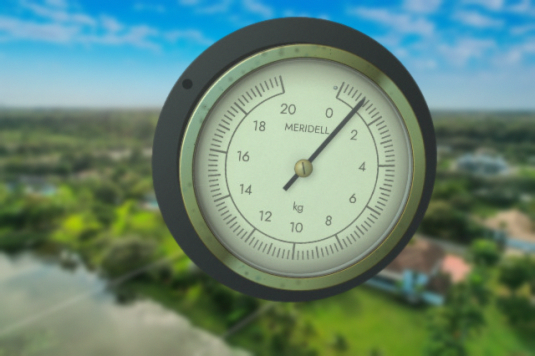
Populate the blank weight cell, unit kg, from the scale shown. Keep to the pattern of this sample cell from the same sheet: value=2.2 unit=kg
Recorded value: value=1 unit=kg
